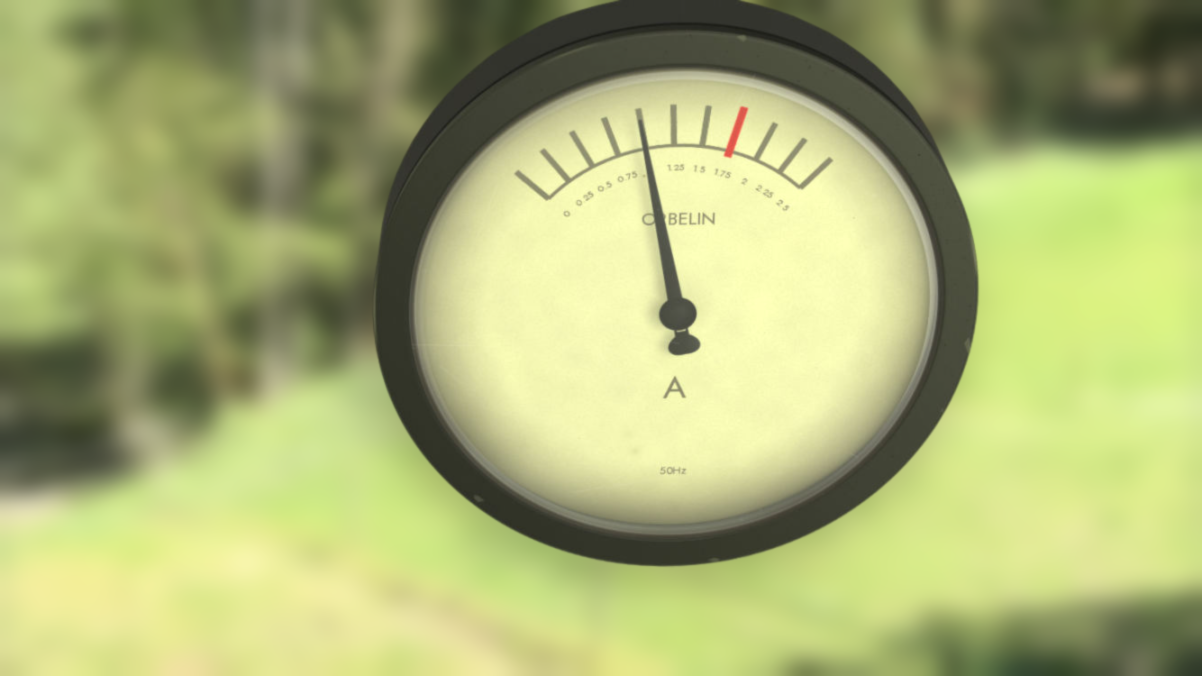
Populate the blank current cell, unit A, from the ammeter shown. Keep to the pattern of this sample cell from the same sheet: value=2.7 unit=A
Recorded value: value=1 unit=A
